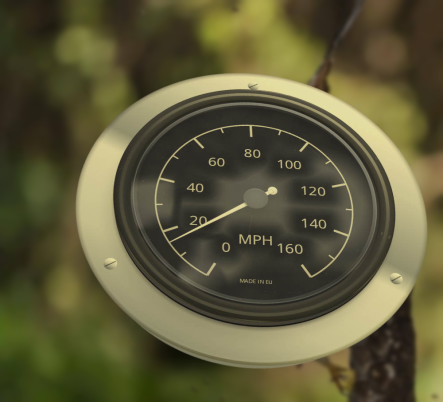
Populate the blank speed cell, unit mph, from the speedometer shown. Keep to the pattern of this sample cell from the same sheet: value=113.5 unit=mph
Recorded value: value=15 unit=mph
